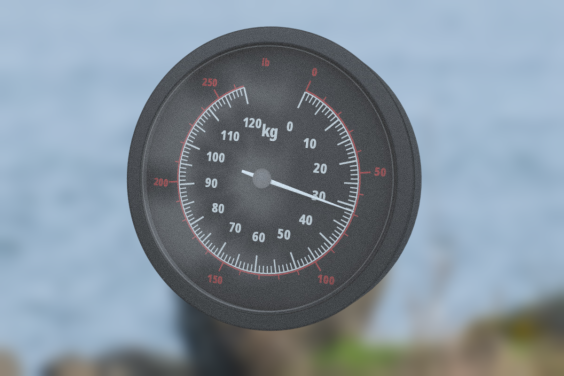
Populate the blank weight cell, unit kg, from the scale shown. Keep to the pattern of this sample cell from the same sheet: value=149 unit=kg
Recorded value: value=31 unit=kg
